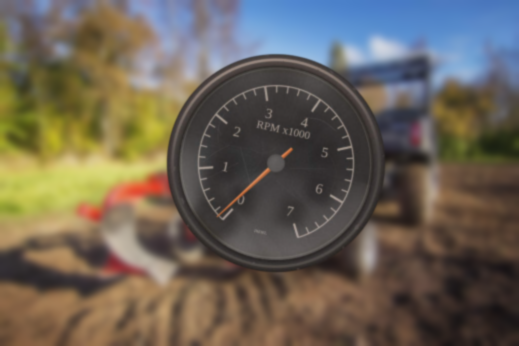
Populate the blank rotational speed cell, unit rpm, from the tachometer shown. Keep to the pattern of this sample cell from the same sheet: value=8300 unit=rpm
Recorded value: value=100 unit=rpm
